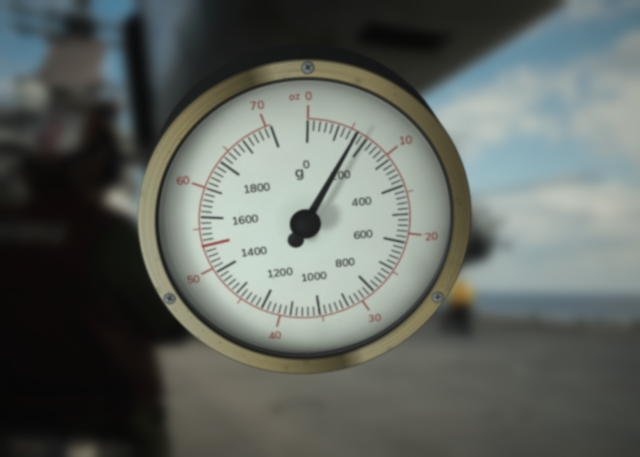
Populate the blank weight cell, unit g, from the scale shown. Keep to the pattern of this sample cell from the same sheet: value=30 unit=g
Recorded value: value=160 unit=g
